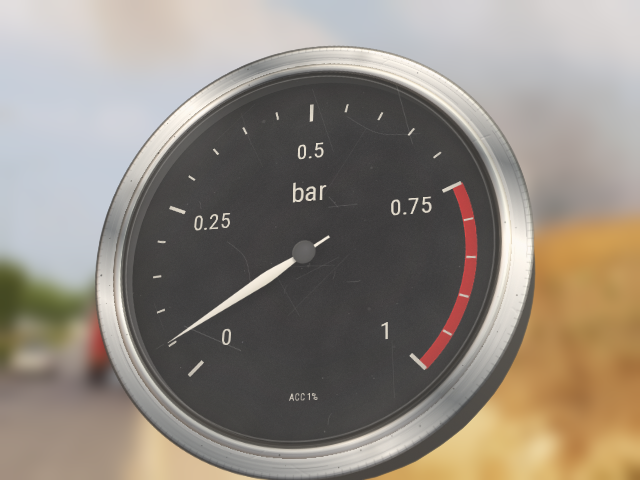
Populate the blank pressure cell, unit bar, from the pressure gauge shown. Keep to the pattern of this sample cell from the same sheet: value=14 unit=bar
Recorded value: value=0.05 unit=bar
